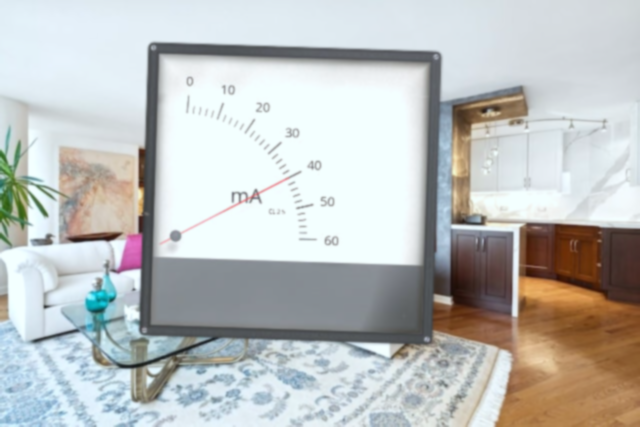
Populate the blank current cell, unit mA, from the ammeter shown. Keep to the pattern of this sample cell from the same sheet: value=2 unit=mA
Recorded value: value=40 unit=mA
